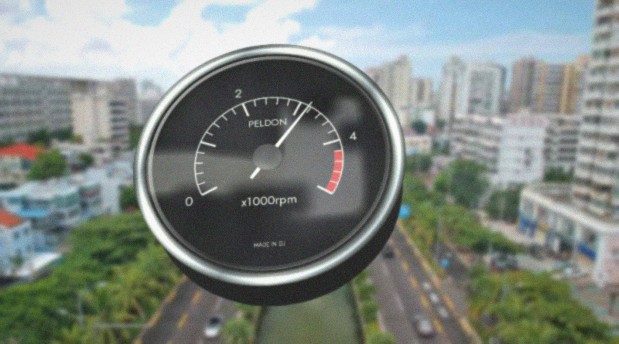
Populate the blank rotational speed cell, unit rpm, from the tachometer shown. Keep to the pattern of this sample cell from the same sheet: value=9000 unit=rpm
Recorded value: value=3200 unit=rpm
